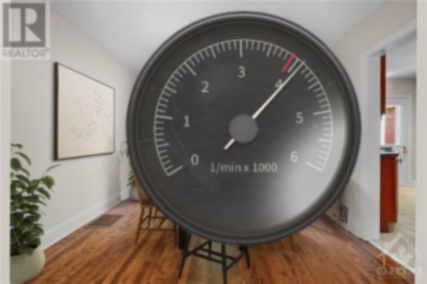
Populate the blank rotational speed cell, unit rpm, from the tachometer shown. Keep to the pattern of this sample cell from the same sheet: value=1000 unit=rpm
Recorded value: value=4100 unit=rpm
